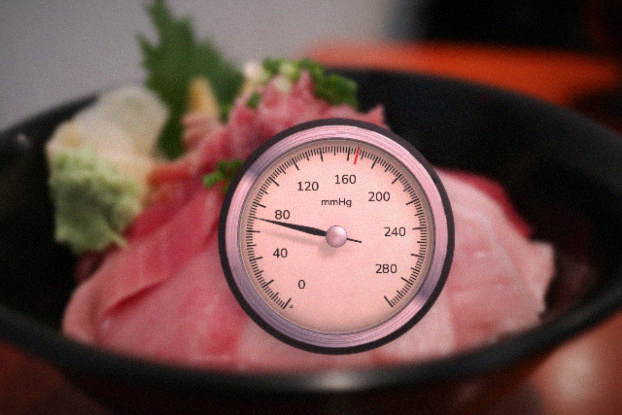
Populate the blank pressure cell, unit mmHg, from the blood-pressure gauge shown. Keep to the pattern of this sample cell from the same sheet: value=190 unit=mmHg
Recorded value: value=70 unit=mmHg
